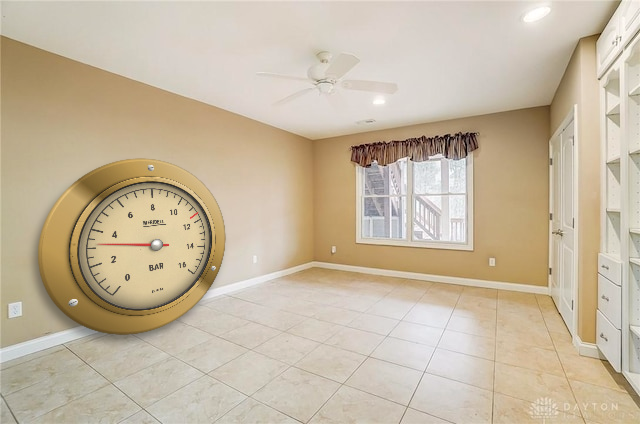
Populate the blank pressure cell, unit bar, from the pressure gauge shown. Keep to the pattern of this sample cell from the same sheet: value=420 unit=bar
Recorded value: value=3.25 unit=bar
